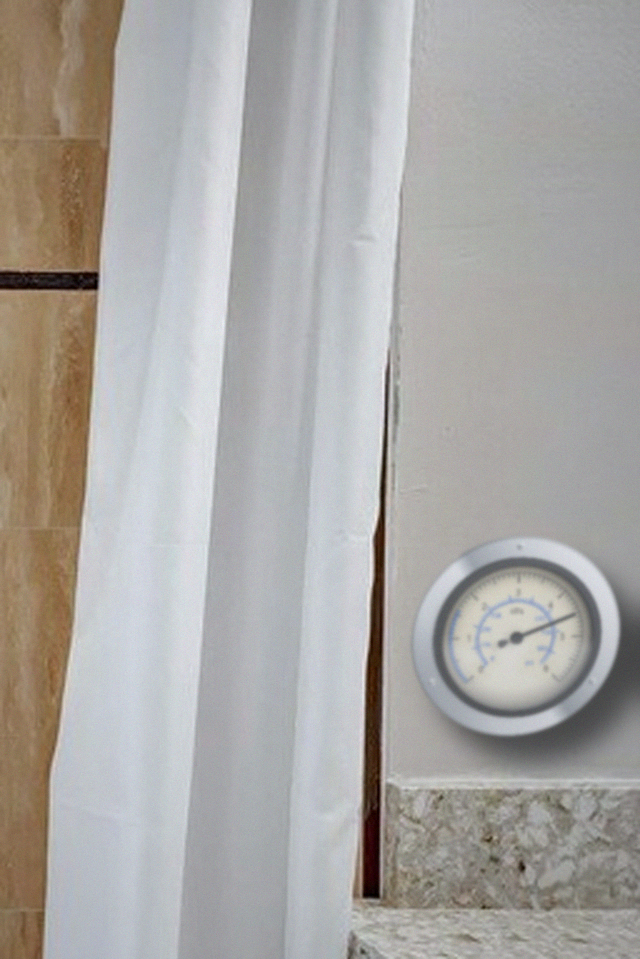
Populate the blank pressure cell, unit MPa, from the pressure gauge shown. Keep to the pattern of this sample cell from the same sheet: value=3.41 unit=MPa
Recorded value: value=4.5 unit=MPa
